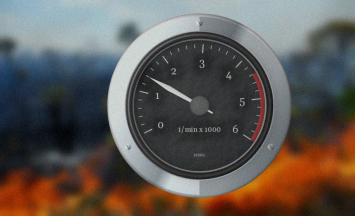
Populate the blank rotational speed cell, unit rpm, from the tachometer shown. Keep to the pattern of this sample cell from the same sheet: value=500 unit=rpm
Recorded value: value=1400 unit=rpm
